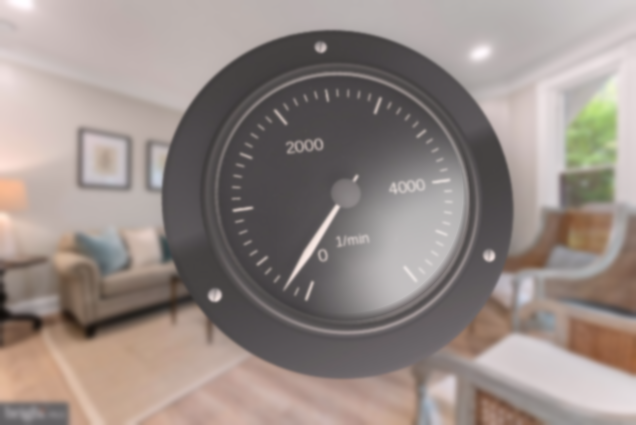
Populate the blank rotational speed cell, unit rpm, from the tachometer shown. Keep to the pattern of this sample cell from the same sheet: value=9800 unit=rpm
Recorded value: value=200 unit=rpm
